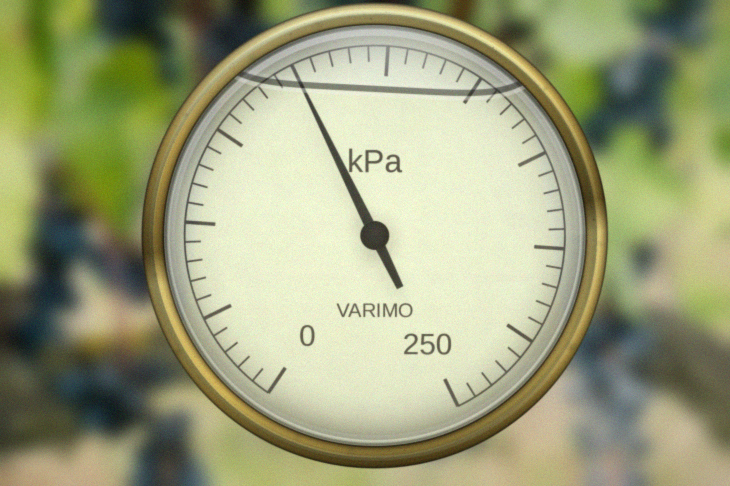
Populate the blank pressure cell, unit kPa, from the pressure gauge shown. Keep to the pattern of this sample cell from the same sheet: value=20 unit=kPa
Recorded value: value=100 unit=kPa
